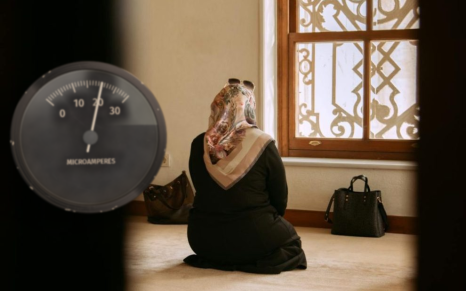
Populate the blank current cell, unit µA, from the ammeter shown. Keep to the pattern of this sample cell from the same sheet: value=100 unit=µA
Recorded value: value=20 unit=µA
